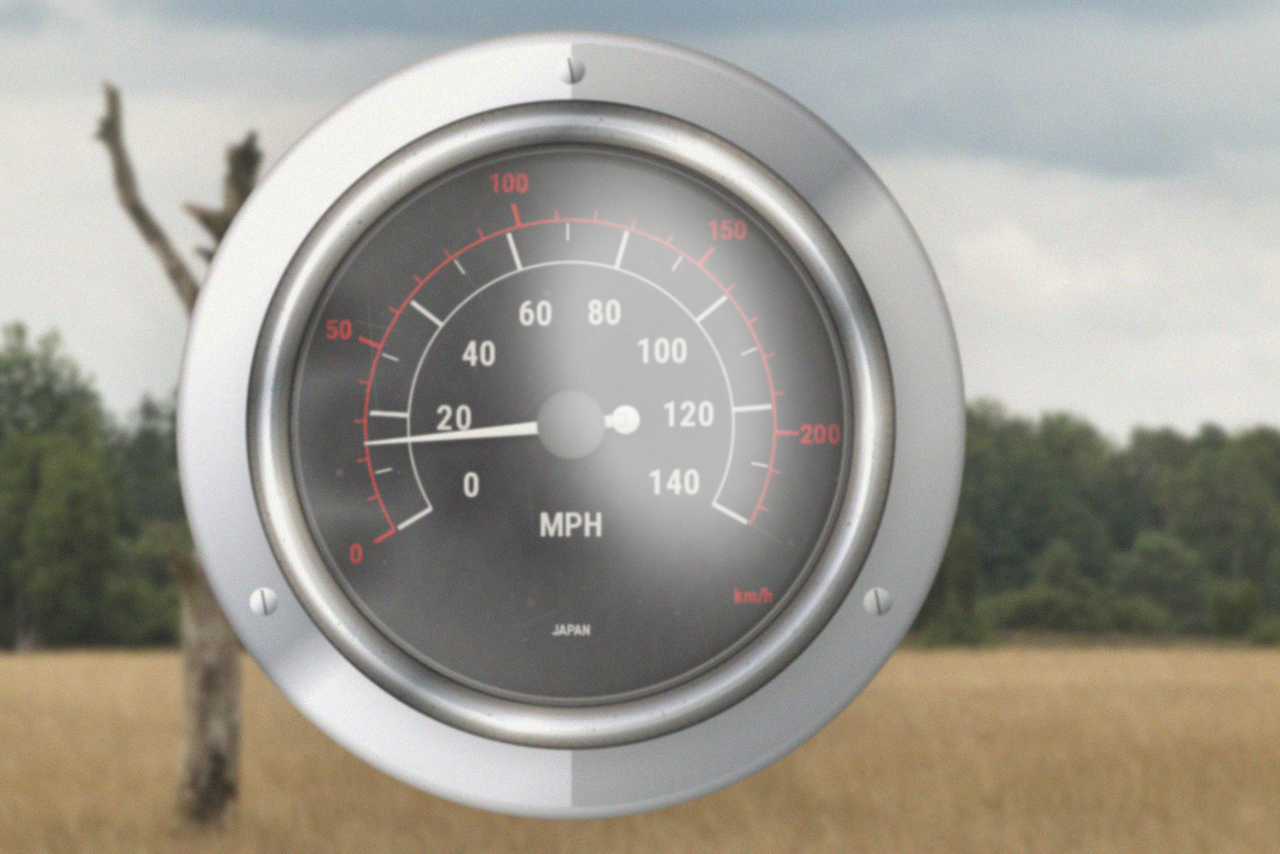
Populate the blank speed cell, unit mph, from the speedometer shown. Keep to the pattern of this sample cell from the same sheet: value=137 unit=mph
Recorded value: value=15 unit=mph
